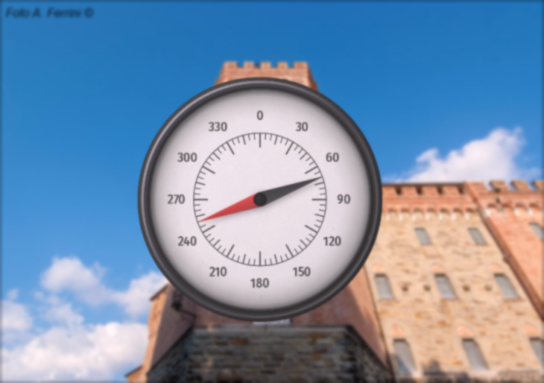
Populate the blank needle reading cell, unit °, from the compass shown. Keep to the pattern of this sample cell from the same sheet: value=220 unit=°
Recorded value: value=250 unit=°
